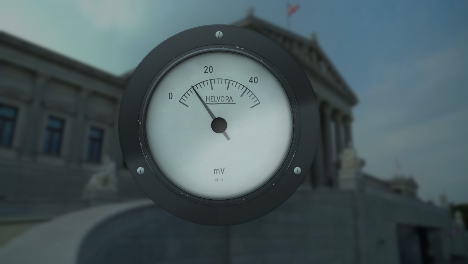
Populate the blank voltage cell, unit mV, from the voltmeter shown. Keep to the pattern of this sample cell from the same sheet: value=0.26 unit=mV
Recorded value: value=10 unit=mV
